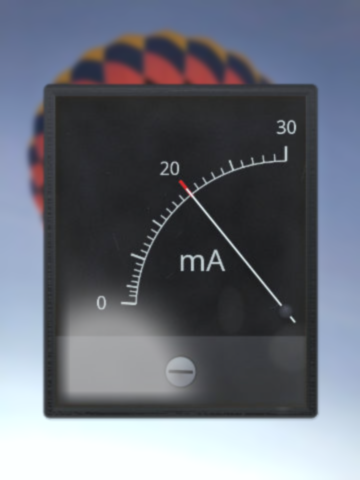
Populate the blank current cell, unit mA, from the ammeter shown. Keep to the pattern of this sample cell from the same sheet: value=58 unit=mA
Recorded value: value=20 unit=mA
